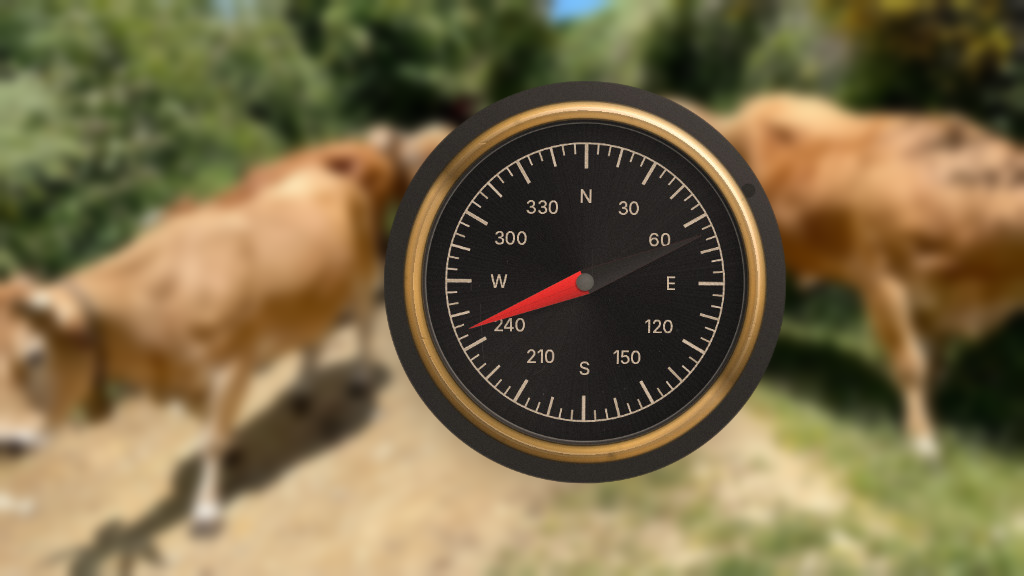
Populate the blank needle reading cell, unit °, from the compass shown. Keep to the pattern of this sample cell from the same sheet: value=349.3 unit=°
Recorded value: value=247.5 unit=°
